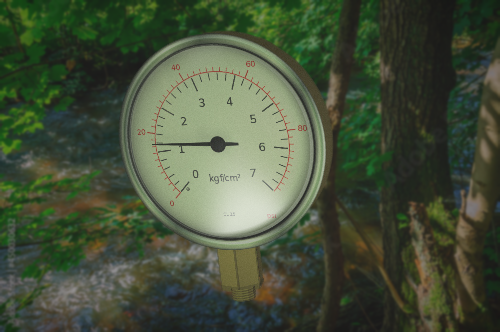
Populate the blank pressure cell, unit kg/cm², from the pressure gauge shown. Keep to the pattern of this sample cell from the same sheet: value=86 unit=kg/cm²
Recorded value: value=1.2 unit=kg/cm²
